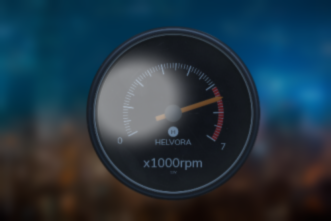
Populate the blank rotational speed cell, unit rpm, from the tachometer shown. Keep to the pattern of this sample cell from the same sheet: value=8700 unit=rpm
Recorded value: value=5500 unit=rpm
